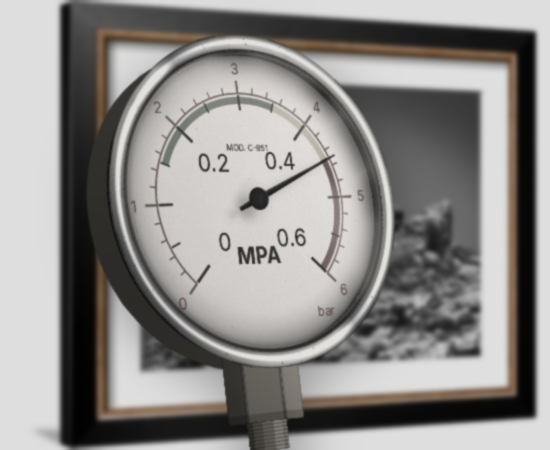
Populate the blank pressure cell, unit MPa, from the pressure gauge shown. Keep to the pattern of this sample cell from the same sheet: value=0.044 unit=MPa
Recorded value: value=0.45 unit=MPa
